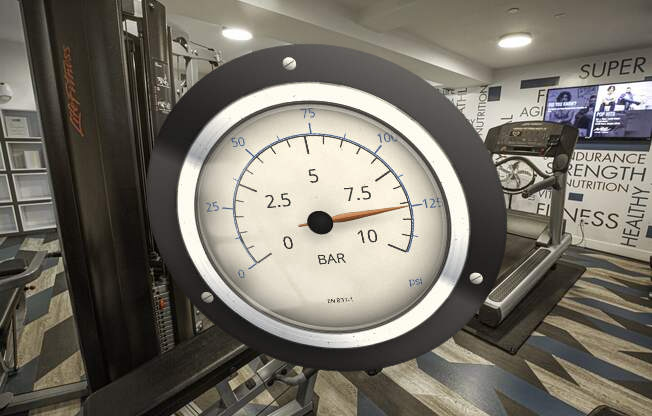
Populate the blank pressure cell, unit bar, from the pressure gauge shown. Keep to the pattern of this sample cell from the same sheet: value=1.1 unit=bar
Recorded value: value=8.5 unit=bar
